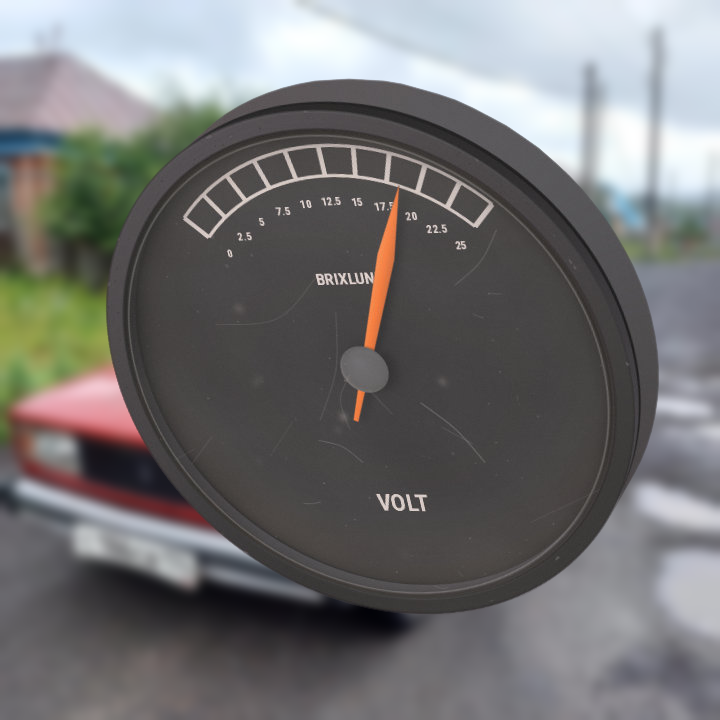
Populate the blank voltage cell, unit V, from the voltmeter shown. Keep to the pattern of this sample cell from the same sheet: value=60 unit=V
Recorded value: value=18.75 unit=V
